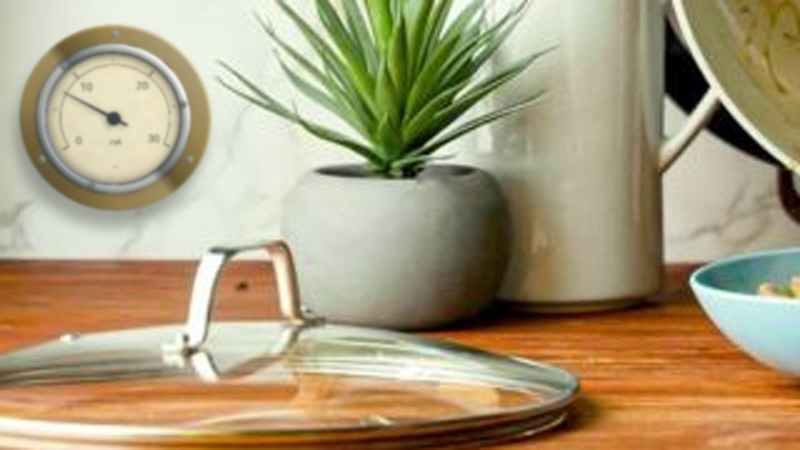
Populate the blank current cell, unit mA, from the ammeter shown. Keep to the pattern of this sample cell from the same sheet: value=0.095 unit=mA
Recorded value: value=7.5 unit=mA
